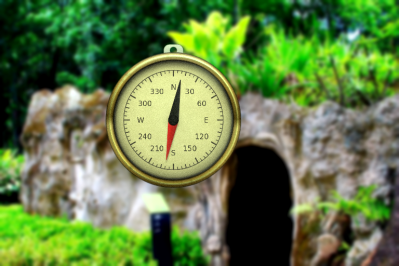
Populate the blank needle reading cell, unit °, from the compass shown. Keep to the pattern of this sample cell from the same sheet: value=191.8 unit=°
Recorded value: value=190 unit=°
